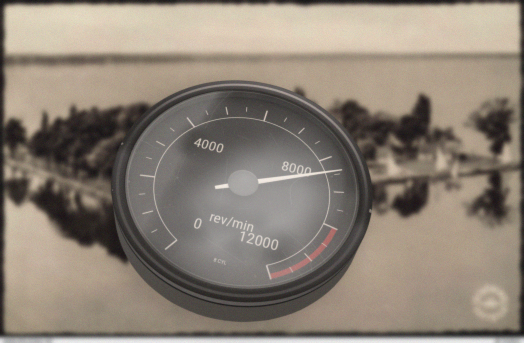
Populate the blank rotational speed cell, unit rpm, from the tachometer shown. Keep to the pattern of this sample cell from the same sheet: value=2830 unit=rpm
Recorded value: value=8500 unit=rpm
